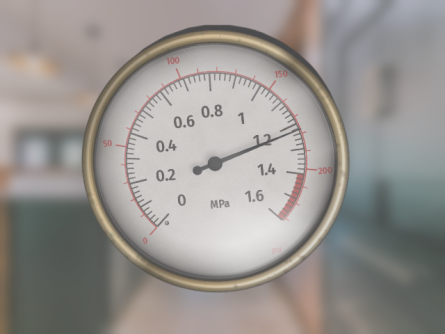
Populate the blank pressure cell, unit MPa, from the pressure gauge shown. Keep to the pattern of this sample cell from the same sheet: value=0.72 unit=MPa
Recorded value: value=1.22 unit=MPa
